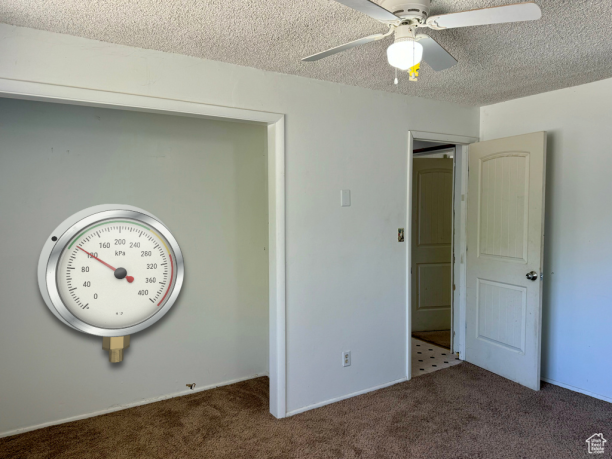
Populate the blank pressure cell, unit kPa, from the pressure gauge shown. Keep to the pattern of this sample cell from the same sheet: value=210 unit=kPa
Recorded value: value=120 unit=kPa
